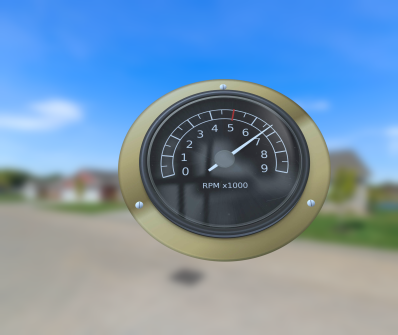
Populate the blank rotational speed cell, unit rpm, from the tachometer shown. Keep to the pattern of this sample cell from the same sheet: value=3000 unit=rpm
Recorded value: value=6750 unit=rpm
